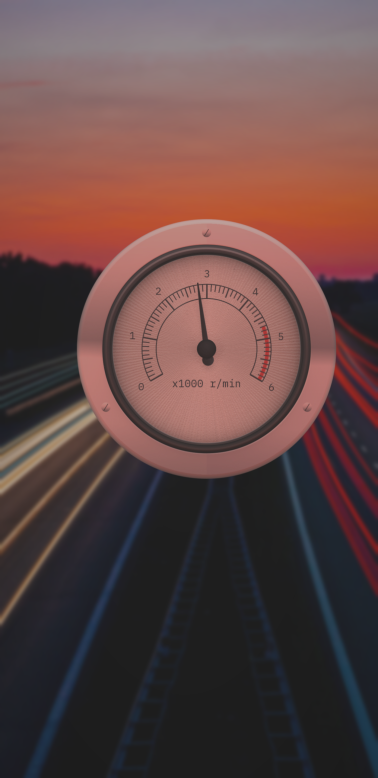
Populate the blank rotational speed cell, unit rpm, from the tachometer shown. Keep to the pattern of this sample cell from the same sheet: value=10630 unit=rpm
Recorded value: value=2800 unit=rpm
